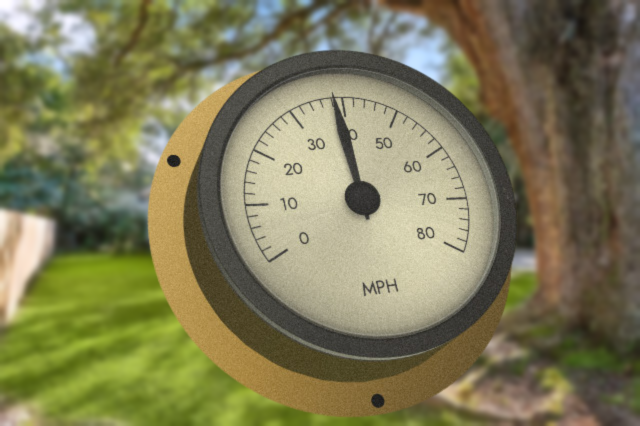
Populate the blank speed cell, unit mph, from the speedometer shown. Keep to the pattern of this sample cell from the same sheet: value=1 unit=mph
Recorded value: value=38 unit=mph
